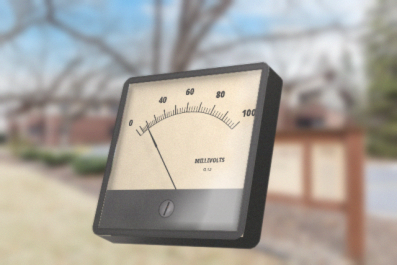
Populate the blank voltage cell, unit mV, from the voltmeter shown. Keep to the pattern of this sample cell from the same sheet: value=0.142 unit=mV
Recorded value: value=20 unit=mV
